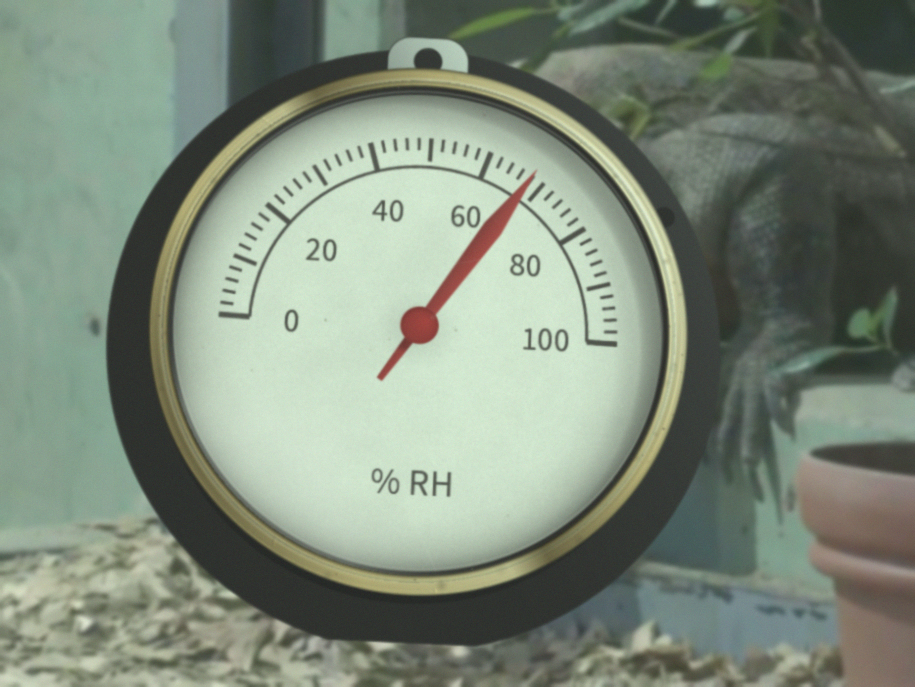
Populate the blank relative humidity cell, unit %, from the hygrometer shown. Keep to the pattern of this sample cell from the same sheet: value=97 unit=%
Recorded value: value=68 unit=%
